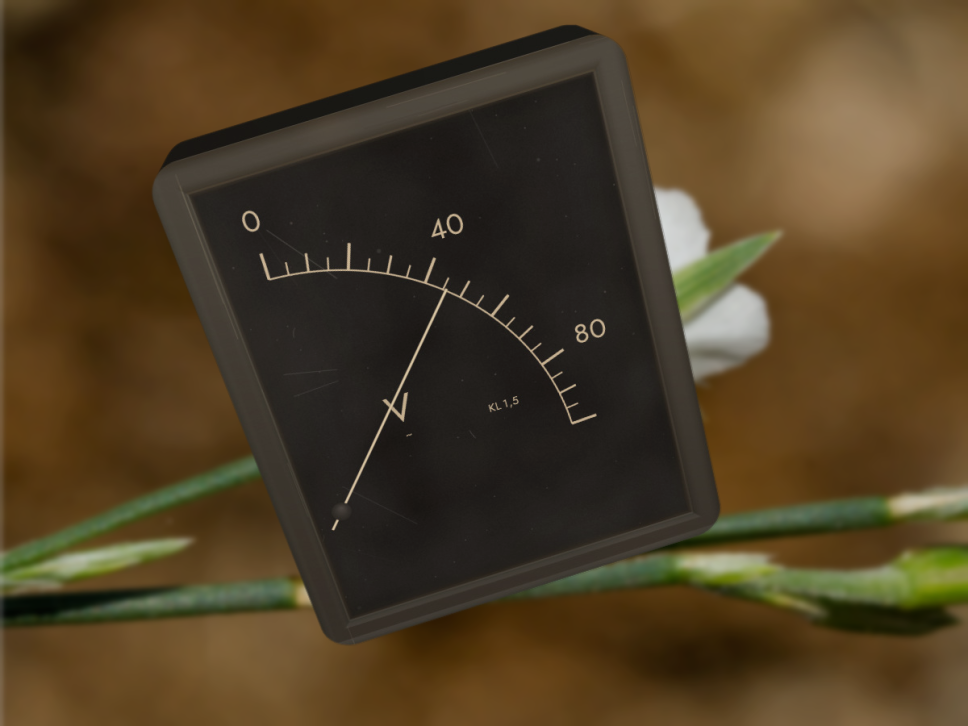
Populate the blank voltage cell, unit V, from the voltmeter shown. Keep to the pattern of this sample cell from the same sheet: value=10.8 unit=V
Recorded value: value=45 unit=V
